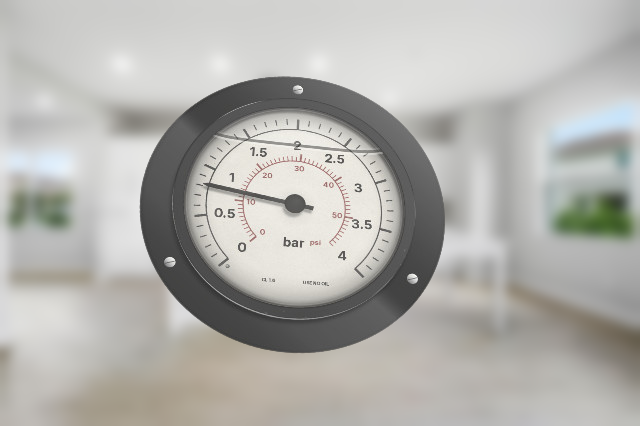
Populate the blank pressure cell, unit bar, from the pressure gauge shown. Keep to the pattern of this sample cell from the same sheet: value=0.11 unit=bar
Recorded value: value=0.8 unit=bar
